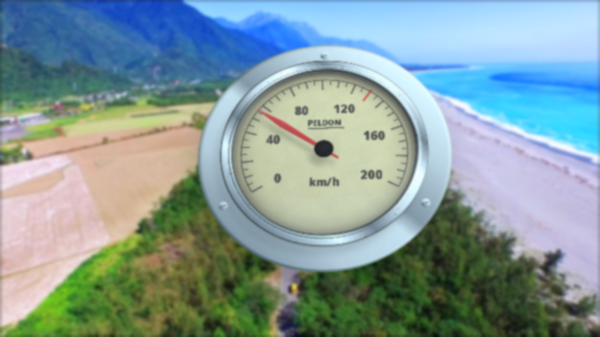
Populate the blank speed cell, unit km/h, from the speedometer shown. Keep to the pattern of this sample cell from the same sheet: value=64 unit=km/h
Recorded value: value=55 unit=km/h
